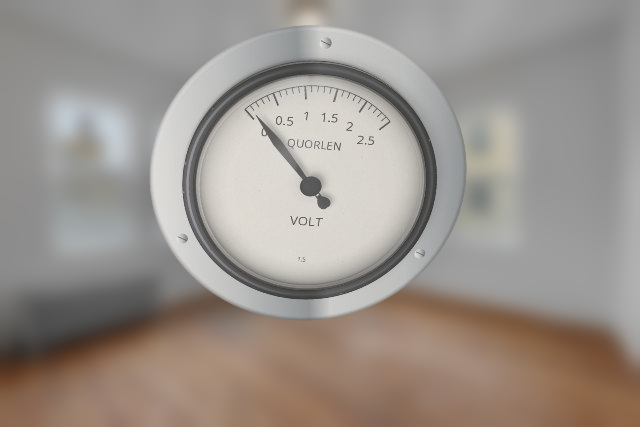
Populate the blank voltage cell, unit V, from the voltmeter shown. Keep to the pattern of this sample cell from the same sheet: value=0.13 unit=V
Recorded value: value=0.1 unit=V
